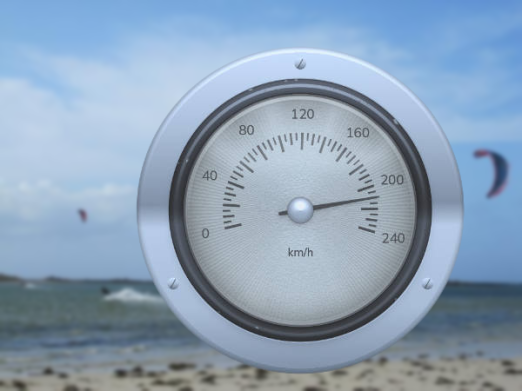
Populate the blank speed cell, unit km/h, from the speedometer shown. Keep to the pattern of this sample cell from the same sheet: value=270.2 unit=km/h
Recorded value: value=210 unit=km/h
